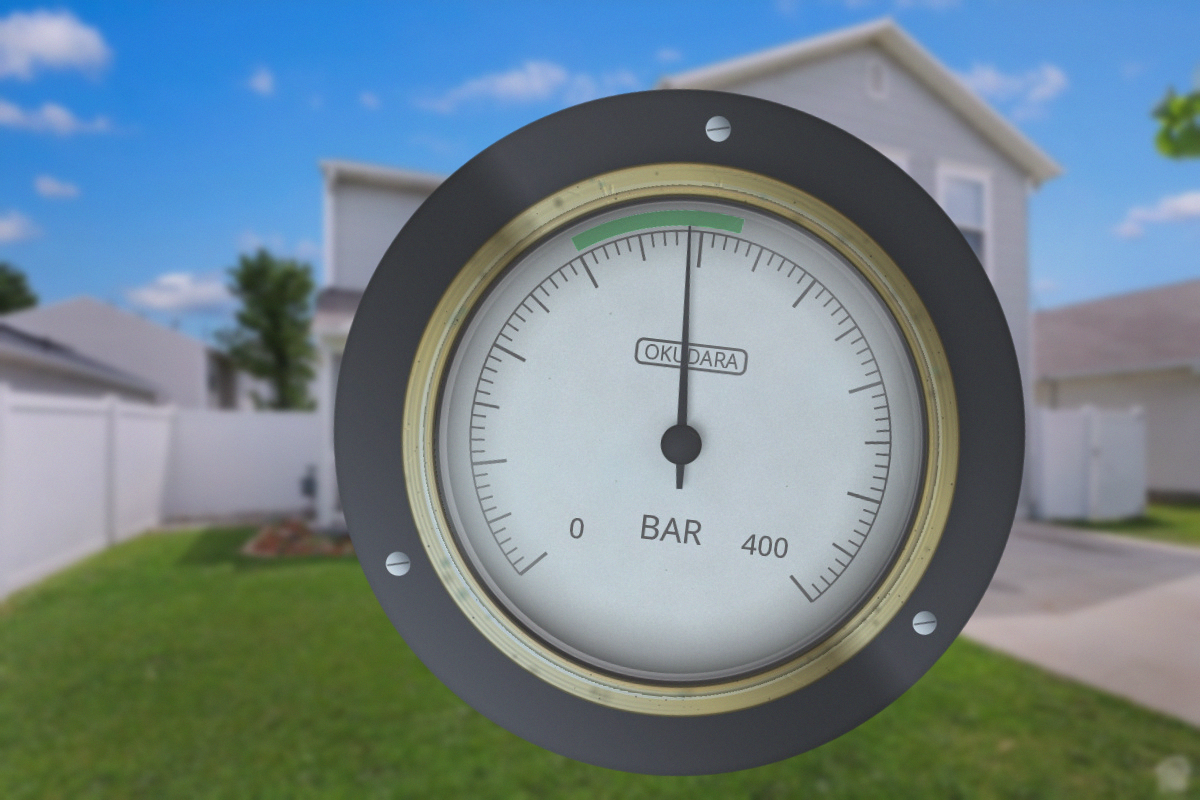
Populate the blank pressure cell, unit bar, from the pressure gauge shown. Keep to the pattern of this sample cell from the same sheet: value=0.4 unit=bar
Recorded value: value=195 unit=bar
